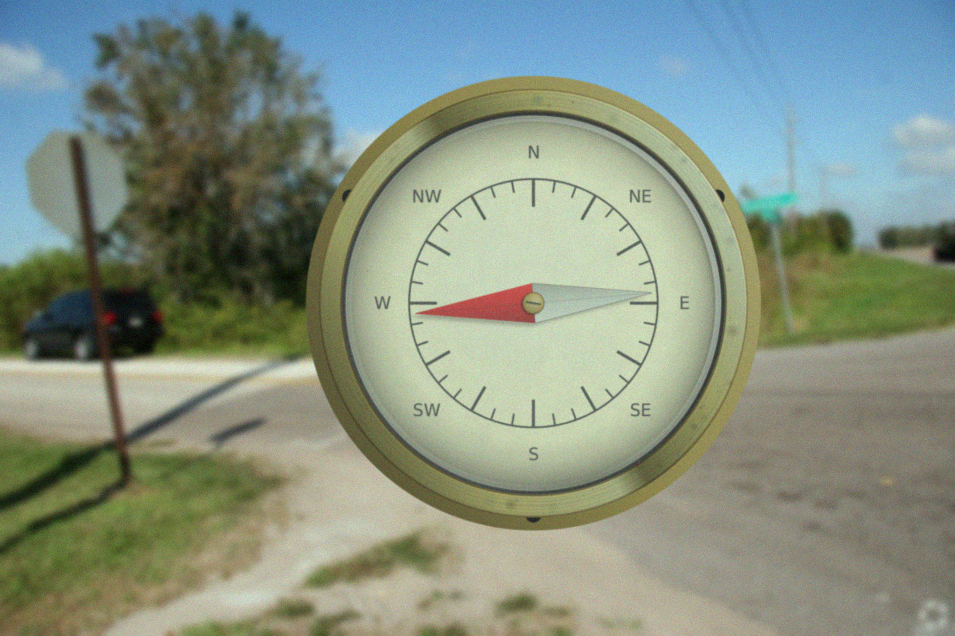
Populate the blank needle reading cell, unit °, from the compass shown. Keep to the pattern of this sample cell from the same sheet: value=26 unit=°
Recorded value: value=265 unit=°
